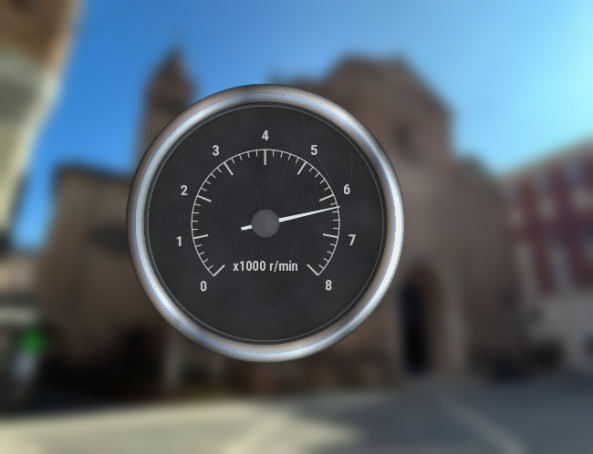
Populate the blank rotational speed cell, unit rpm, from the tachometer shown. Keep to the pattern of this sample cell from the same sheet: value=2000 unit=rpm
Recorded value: value=6300 unit=rpm
